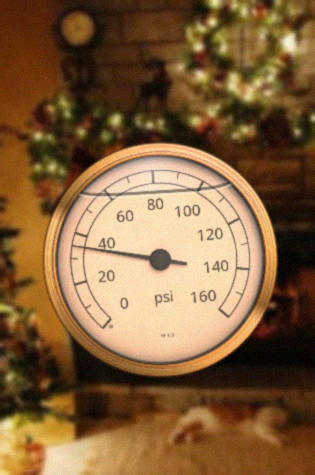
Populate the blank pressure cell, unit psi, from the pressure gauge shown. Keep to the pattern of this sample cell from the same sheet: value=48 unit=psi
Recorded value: value=35 unit=psi
